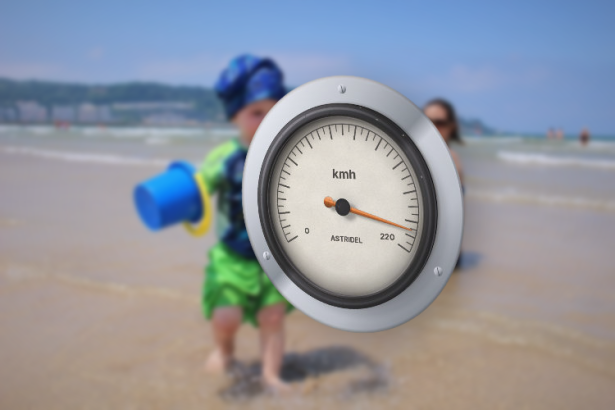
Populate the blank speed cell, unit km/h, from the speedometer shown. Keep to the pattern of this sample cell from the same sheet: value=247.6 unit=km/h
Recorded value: value=205 unit=km/h
